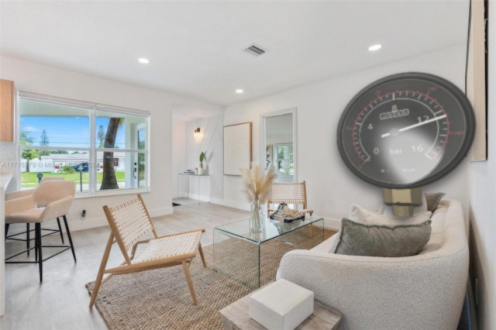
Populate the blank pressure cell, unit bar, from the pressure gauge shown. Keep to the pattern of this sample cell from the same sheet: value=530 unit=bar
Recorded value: value=12.5 unit=bar
